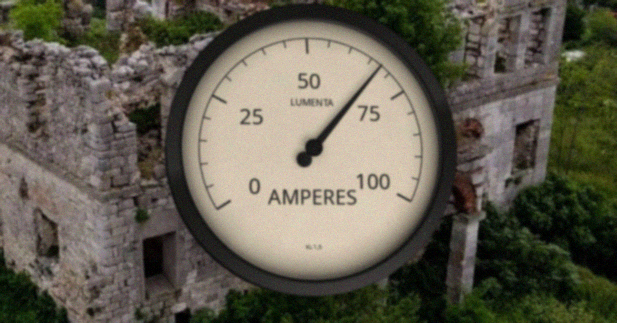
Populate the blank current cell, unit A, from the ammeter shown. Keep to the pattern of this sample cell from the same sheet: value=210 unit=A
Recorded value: value=67.5 unit=A
